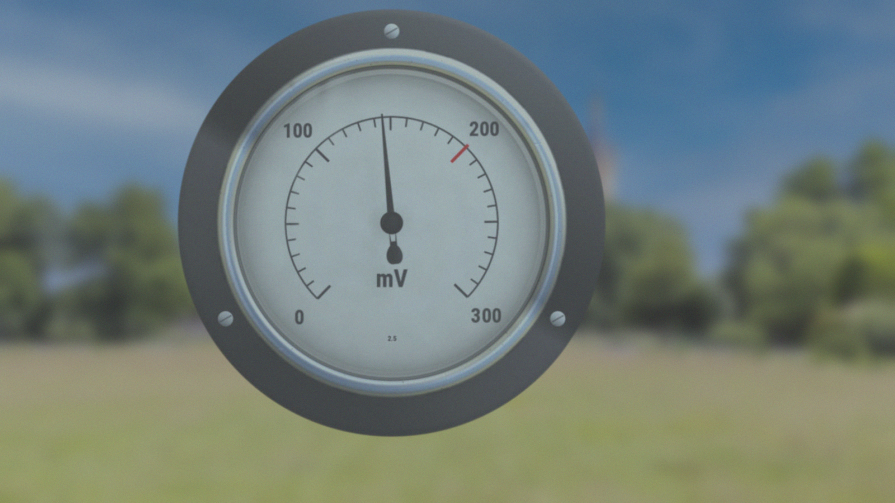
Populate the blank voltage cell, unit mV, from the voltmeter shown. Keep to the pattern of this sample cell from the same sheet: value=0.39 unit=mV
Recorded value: value=145 unit=mV
